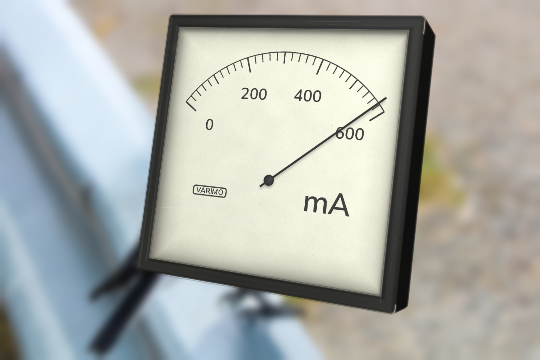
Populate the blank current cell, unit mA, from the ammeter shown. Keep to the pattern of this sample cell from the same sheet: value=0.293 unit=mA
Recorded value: value=580 unit=mA
